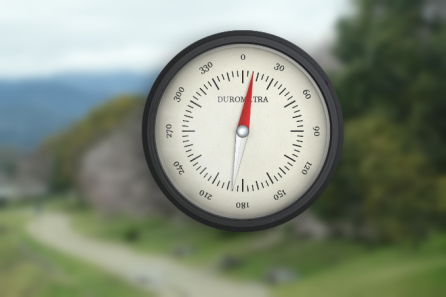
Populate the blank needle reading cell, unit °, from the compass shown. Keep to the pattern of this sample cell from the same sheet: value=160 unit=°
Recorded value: value=10 unit=°
